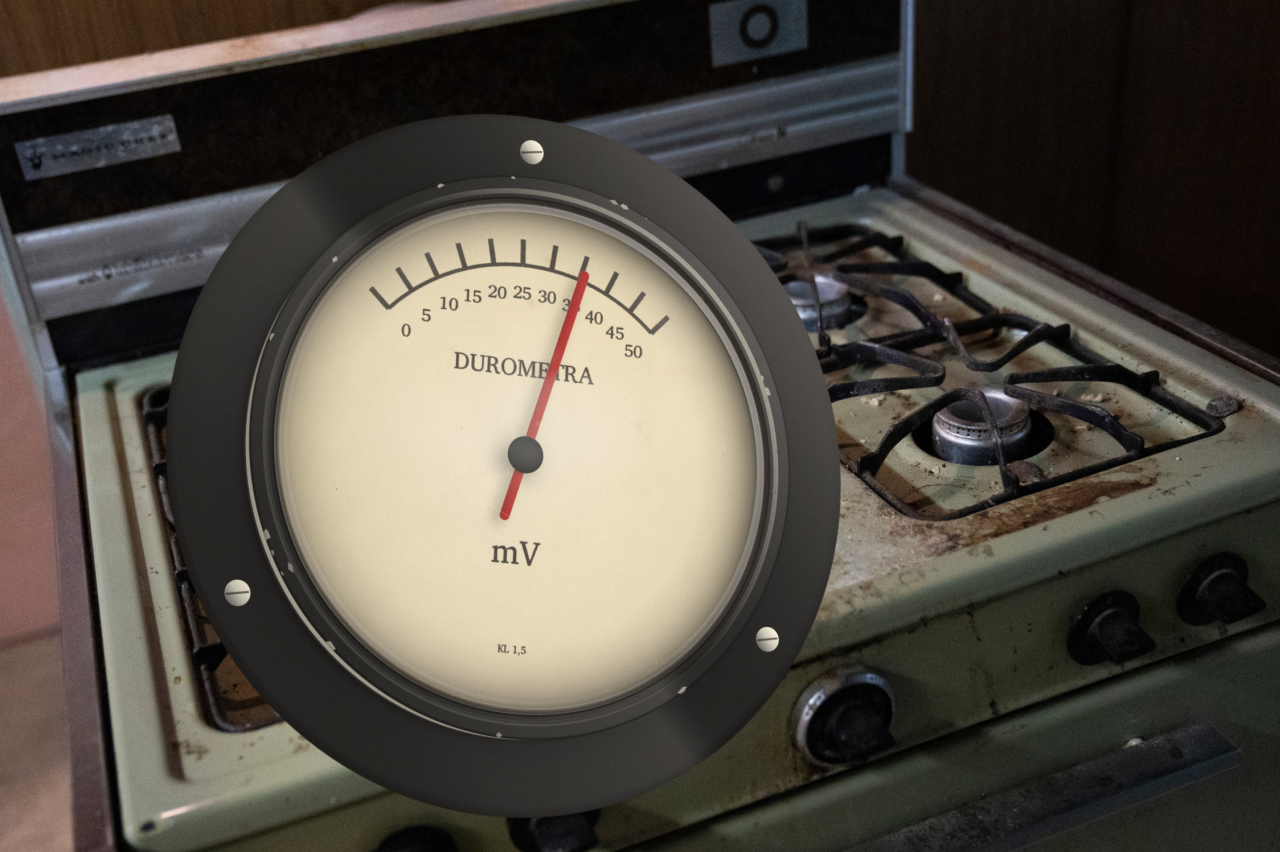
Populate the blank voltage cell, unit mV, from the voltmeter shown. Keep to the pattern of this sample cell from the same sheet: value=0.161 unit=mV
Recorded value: value=35 unit=mV
